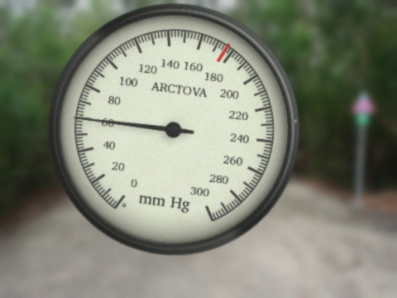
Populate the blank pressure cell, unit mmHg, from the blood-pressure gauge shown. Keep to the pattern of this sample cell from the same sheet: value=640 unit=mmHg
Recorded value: value=60 unit=mmHg
